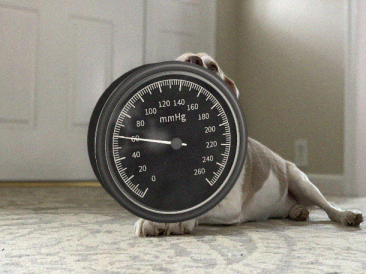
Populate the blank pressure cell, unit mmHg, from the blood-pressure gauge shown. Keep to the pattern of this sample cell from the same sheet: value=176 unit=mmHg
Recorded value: value=60 unit=mmHg
